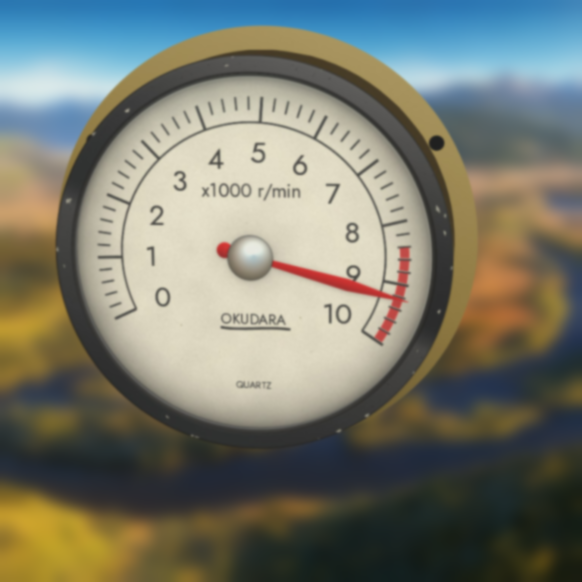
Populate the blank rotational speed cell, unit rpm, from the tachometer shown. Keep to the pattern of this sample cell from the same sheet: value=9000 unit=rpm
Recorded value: value=9200 unit=rpm
